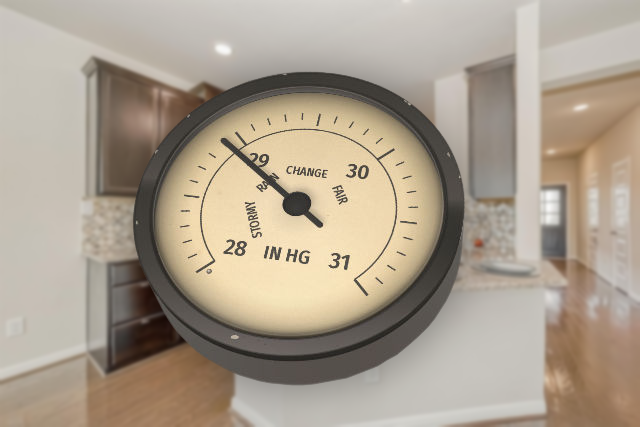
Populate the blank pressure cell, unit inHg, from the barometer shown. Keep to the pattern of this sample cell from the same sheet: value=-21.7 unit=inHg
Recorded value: value=28.9 unit=inHg
